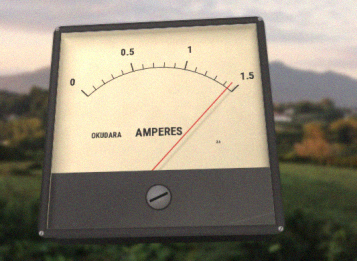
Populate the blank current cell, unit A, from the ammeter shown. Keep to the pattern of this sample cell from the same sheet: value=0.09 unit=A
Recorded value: value=1.45 unit=A
